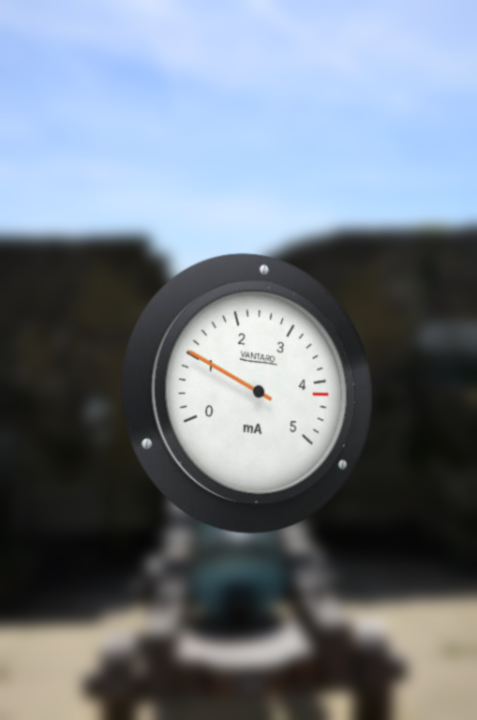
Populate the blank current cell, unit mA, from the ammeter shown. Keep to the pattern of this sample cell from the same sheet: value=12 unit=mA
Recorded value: value=1 unit=mA
